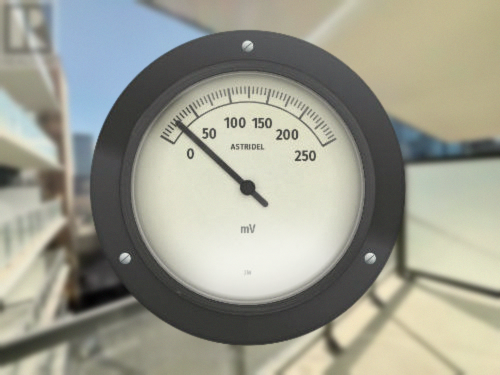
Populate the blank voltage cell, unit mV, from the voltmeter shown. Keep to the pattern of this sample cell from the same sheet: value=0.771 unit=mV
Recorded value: value=25 unit=mV
